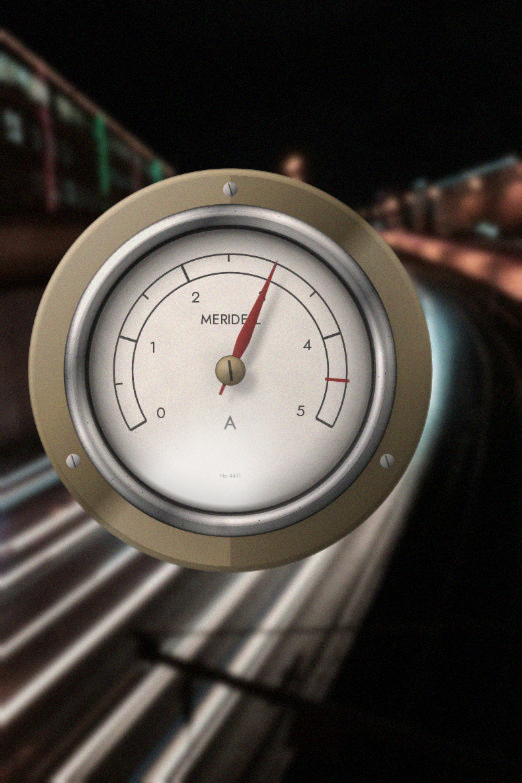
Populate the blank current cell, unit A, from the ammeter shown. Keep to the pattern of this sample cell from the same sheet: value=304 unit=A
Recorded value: value=3 unit=A
